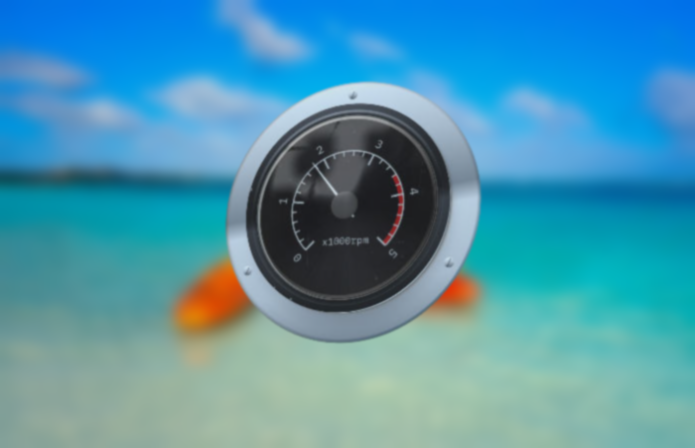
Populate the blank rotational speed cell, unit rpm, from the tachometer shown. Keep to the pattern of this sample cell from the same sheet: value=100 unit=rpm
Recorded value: value=1800 unit=rpm
